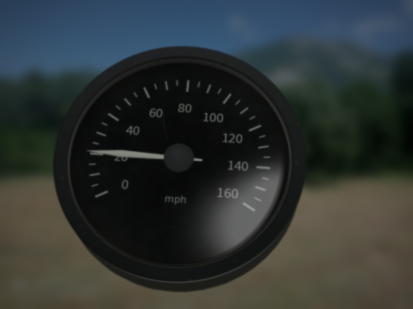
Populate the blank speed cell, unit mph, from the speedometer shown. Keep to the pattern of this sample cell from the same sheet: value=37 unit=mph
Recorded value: value=20 unit=mph
